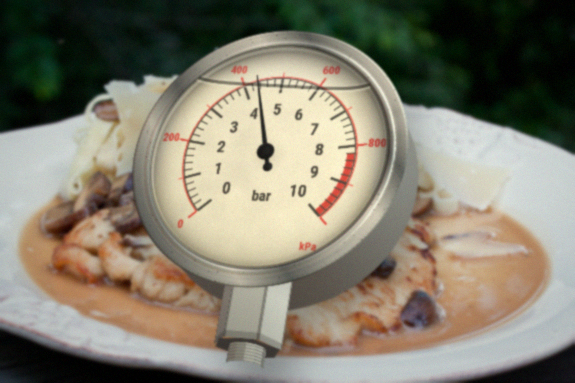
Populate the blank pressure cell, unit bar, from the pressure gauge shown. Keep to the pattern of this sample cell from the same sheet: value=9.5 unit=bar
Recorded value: value=4.4 unit=bar
